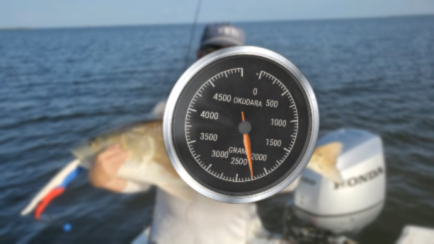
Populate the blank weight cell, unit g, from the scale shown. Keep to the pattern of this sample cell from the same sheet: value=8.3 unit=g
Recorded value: value=2250 unit=g
